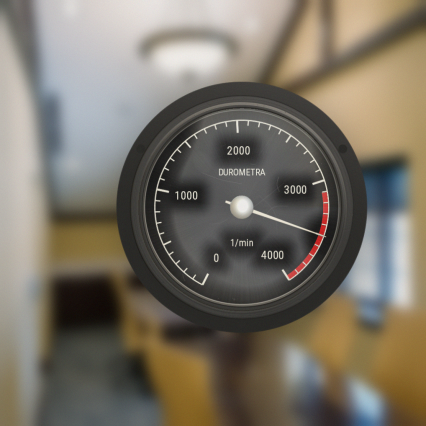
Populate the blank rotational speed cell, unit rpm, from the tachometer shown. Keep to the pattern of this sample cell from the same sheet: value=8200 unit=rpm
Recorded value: value=3500 unit=rpm
